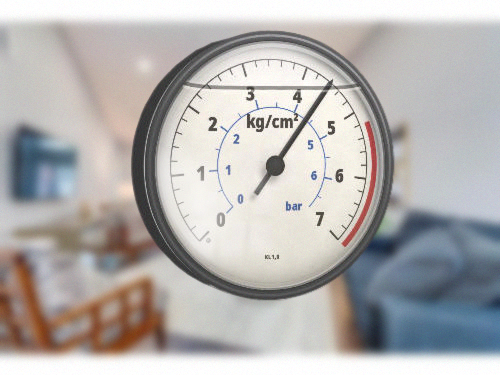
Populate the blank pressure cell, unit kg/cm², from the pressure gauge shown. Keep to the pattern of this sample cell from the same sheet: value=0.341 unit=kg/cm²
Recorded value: value=4.4 unit=kg/cm²
